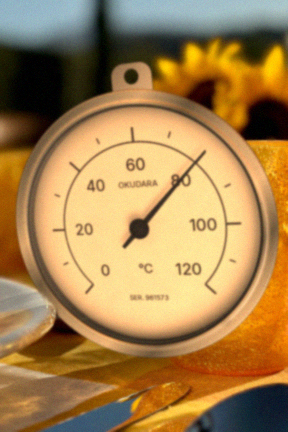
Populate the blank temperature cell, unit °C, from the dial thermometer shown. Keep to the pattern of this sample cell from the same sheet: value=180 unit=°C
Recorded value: value=80 unit=°C
